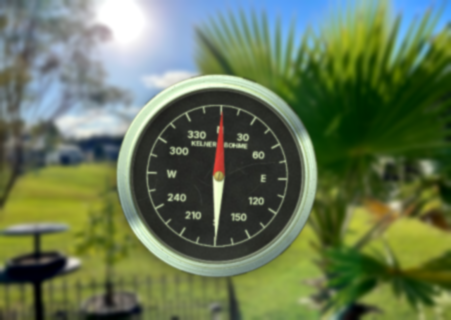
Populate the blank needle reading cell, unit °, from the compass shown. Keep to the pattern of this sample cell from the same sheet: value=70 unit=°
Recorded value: value=0 unit=°
